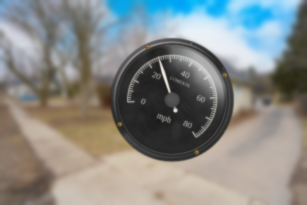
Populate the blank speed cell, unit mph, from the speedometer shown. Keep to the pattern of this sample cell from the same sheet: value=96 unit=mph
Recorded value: value=25 unit=mph
